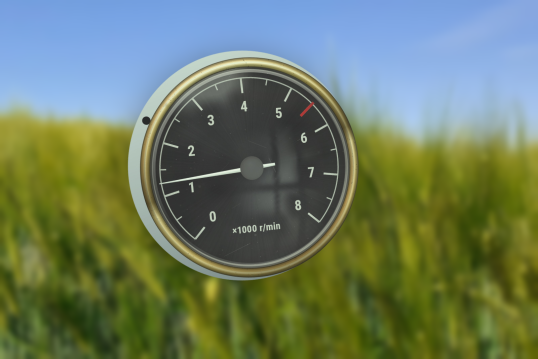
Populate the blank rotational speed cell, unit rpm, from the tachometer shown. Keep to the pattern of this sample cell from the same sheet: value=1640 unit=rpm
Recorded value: value=1250 unit=rpm
